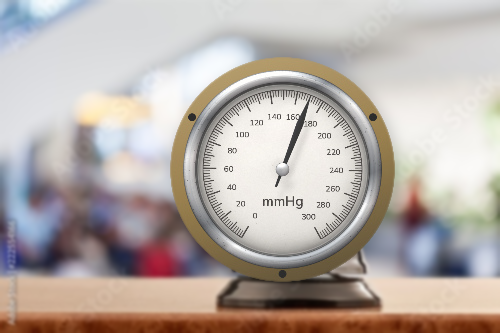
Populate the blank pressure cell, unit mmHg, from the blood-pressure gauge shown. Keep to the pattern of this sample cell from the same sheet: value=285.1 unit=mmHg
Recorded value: value=170 unit=mmHg
